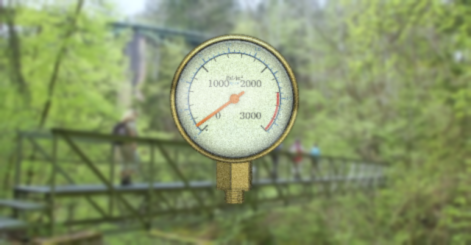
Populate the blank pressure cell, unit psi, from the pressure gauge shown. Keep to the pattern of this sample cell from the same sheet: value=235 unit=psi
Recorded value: value=100 unit=psi
